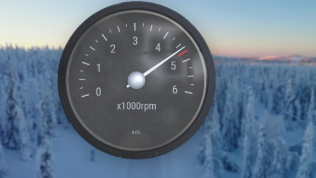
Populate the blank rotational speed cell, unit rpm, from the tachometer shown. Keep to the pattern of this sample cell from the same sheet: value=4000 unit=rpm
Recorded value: value=4625 unit=rpm
